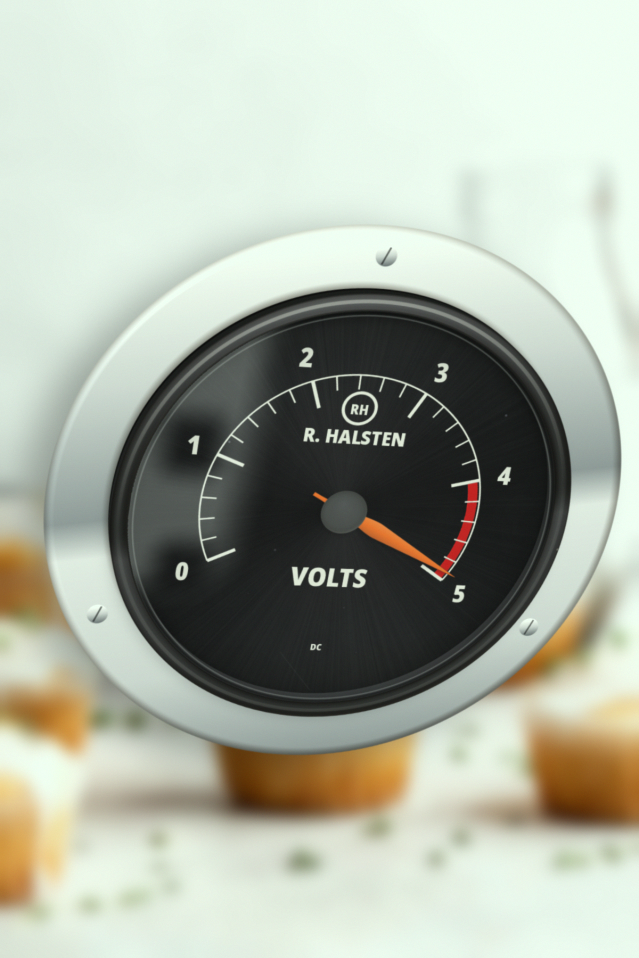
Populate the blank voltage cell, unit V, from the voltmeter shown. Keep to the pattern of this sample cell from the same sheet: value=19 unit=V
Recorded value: value=4.9 unit=V
